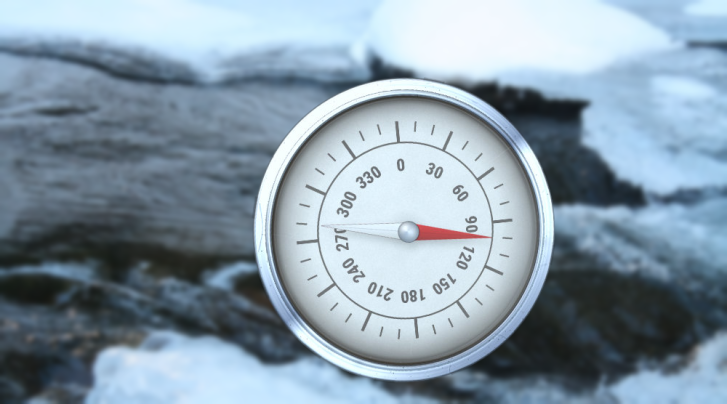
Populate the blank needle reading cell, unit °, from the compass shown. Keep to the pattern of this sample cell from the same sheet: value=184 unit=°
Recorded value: value=100 unit=°
